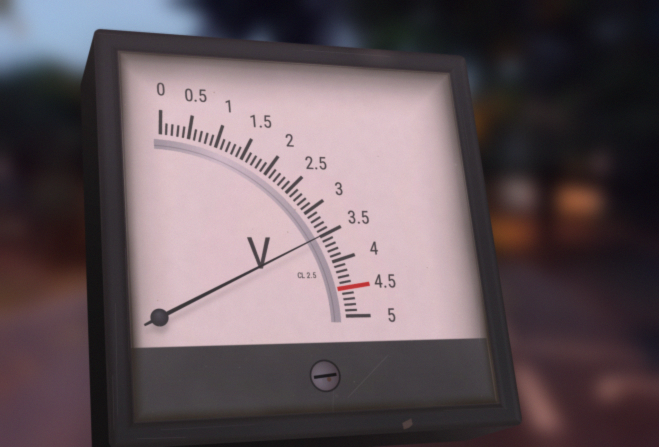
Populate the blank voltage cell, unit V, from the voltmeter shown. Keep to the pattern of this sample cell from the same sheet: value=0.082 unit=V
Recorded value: value=3.5 unit=V
